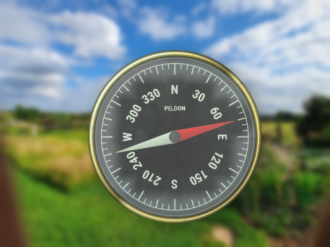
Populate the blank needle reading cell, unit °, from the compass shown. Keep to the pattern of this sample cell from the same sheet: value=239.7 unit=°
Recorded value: value=75 unit=°
